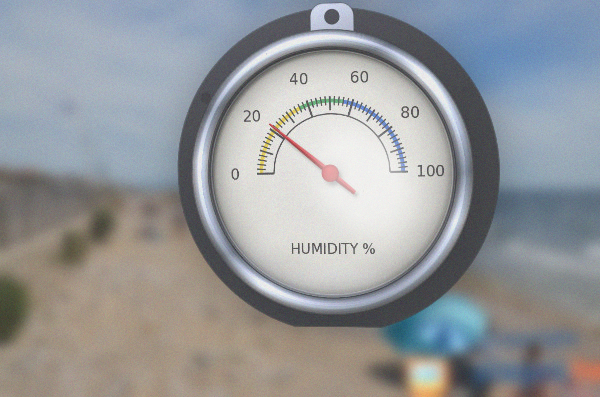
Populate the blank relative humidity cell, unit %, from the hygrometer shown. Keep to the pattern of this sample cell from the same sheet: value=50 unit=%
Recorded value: value=22 unit=%
